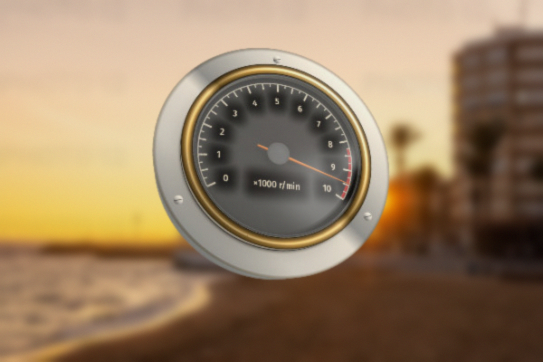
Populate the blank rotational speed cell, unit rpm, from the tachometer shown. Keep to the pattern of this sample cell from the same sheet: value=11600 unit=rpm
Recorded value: value=9500 unit=rpm
